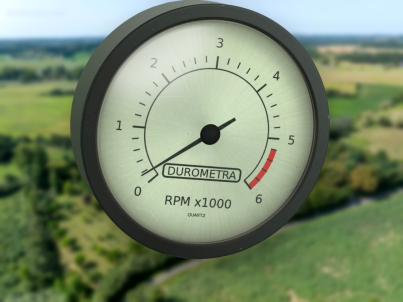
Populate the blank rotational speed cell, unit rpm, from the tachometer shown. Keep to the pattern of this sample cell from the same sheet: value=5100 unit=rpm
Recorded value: value=200 unit=rpm
